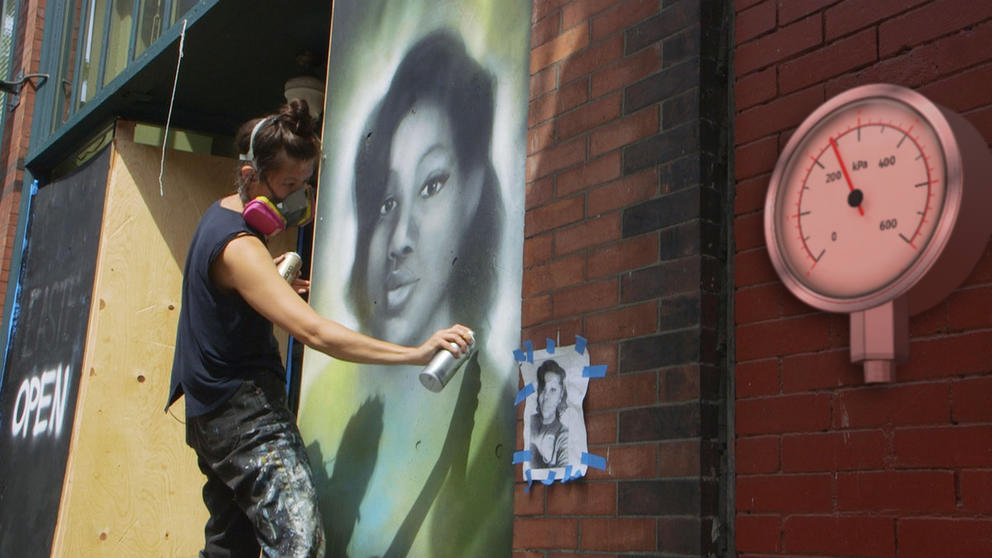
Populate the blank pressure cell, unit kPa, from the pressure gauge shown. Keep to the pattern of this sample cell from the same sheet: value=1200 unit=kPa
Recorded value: value=250 unit=kPa
